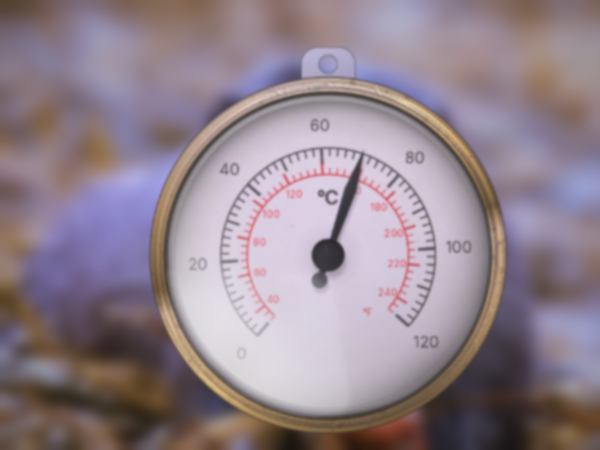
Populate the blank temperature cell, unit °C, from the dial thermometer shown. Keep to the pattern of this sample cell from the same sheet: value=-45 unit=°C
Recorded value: value=70 unit=°C
